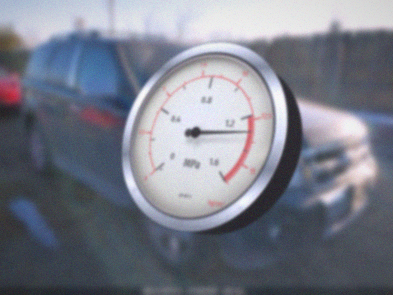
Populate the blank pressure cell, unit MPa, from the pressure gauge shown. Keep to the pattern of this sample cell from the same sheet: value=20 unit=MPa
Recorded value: value=1.3 unit=MPa
